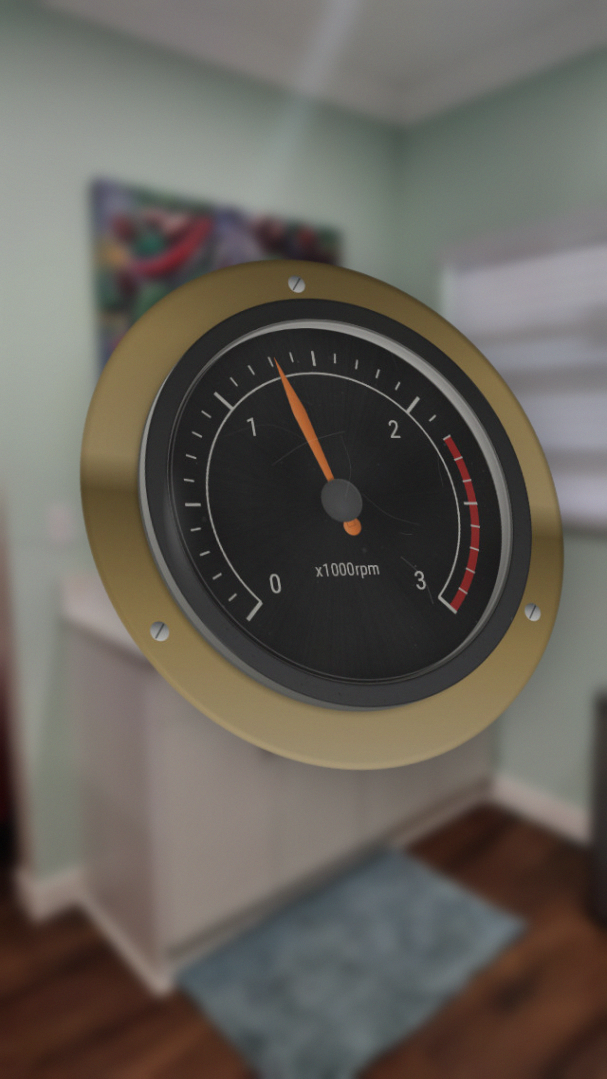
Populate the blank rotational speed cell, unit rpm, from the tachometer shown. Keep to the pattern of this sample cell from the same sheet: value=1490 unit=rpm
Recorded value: value=1300 unit=rpm
